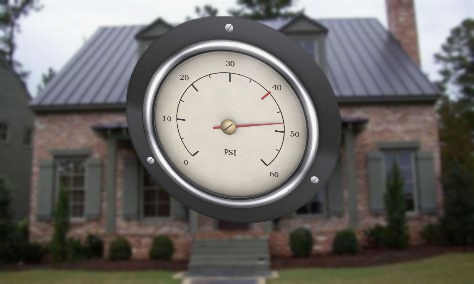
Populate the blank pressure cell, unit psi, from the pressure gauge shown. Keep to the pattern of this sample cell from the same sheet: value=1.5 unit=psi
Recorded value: value=47.5 unit=psi
